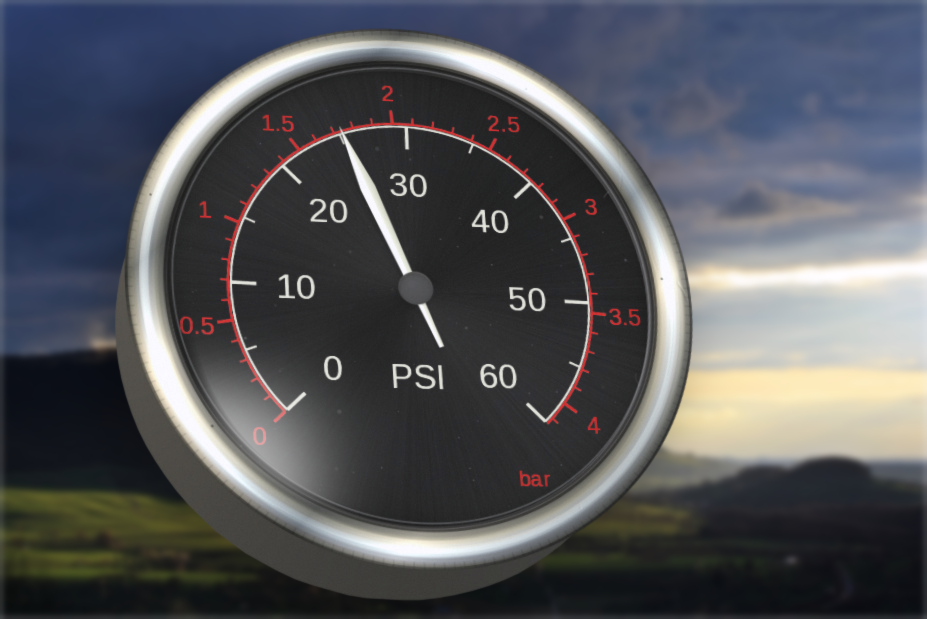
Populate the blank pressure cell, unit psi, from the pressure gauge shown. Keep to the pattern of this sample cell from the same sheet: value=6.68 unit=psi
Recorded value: value=25 unit=psi
